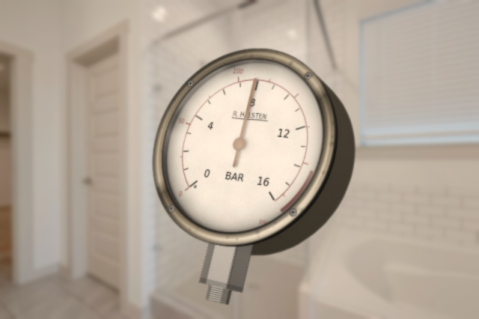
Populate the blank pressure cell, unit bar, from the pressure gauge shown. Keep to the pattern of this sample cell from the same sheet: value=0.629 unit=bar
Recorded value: value=8 unit=bar
